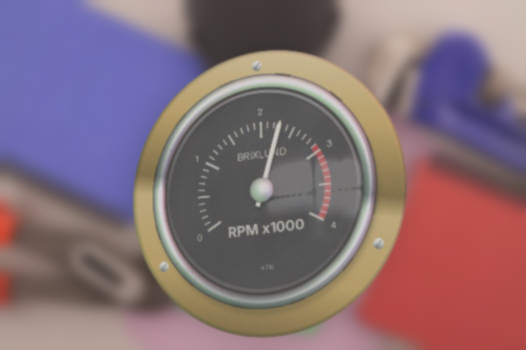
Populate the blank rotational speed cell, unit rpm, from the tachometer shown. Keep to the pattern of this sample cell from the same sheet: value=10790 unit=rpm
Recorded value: value=2300 unit=rpm
